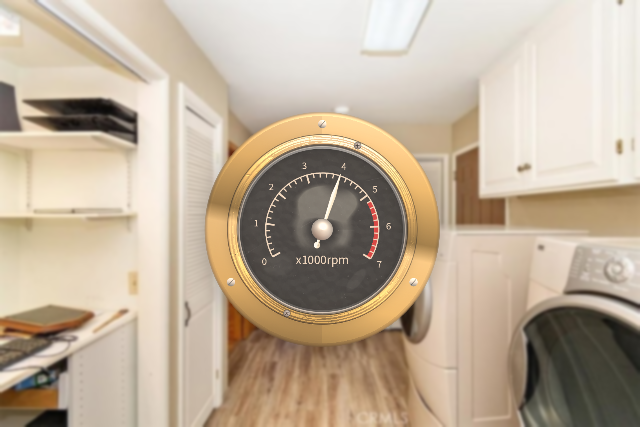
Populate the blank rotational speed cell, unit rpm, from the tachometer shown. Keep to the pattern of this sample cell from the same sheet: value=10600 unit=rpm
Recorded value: value=4000 unit=rpm
